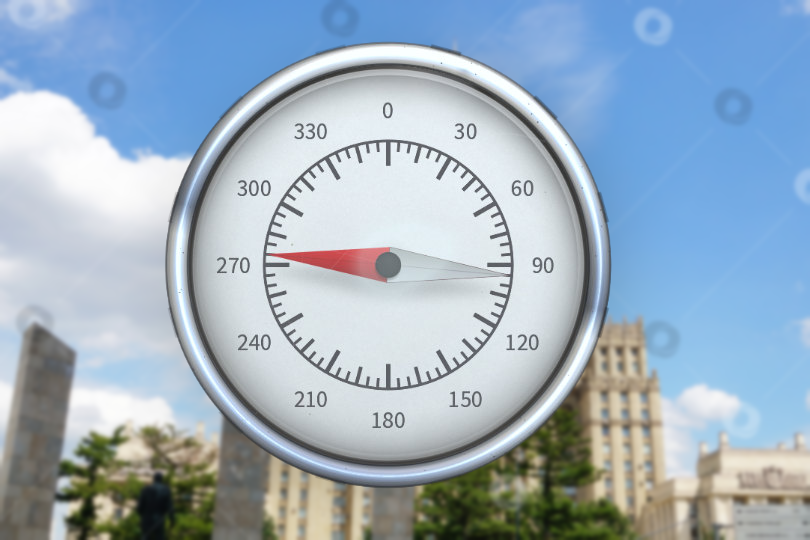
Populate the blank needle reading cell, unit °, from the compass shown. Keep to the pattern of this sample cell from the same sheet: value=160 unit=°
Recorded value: value=275 unit=°
